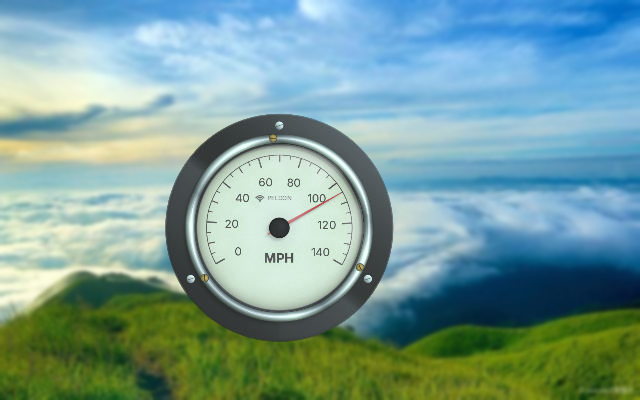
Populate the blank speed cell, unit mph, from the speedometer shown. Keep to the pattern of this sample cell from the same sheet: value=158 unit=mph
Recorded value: value=105 unit=mph
